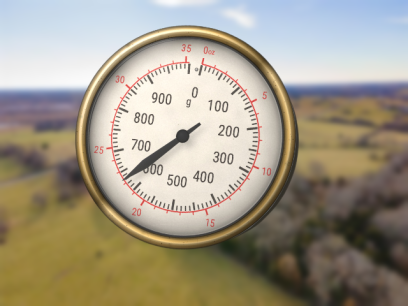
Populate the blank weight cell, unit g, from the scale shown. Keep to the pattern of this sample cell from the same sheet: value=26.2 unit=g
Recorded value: value=630 unit=g
